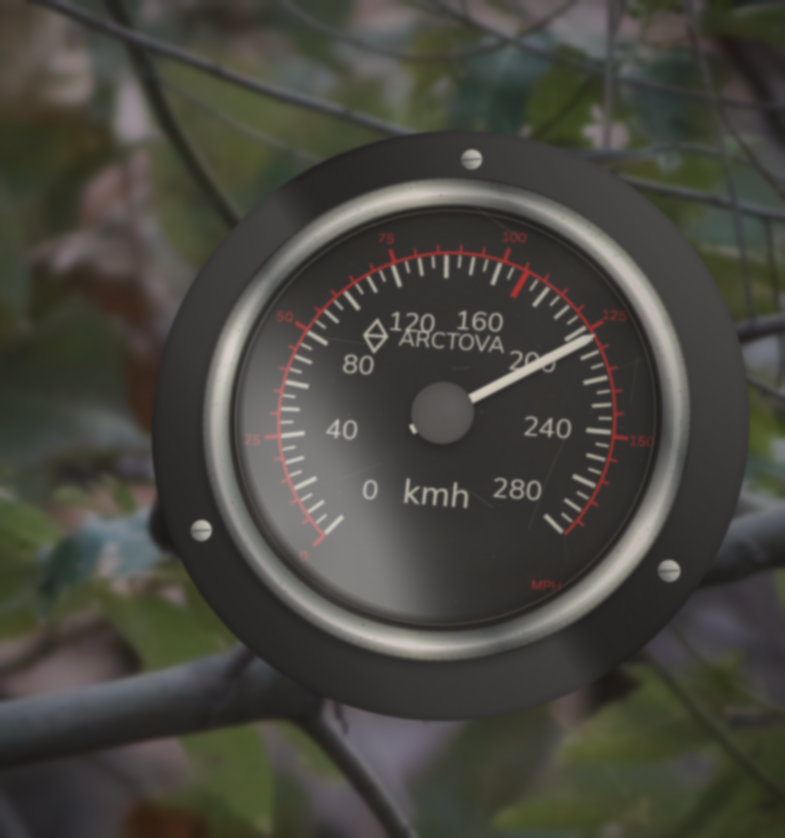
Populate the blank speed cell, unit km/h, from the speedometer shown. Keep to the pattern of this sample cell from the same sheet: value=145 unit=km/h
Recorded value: value=205 unit=km/h
